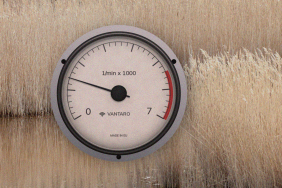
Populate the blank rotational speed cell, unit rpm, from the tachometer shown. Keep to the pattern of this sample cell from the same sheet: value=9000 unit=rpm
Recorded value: value=1400 unit=rpm
